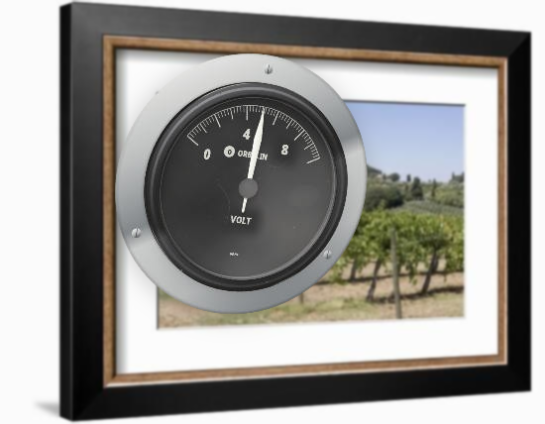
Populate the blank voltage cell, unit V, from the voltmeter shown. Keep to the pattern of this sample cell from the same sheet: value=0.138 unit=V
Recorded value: value=5 unit=V
